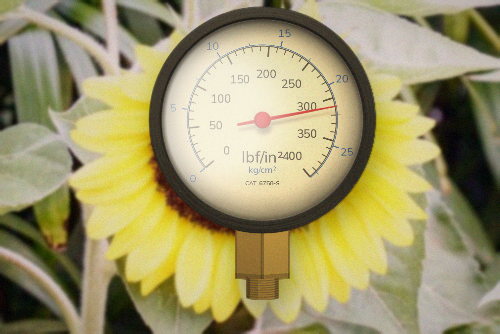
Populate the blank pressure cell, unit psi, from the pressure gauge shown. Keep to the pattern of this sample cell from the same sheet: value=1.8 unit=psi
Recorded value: value=310 unit=psi
